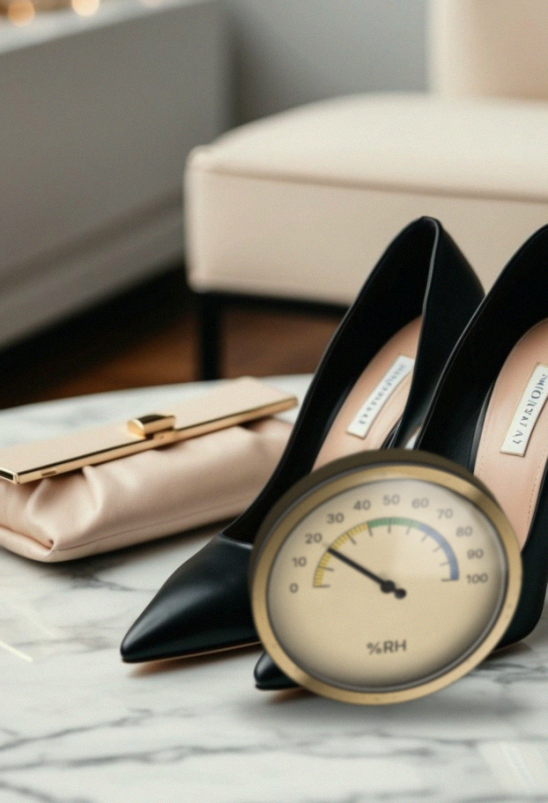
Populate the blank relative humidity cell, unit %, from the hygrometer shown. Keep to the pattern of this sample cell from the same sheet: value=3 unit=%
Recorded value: value=20 unit=%
